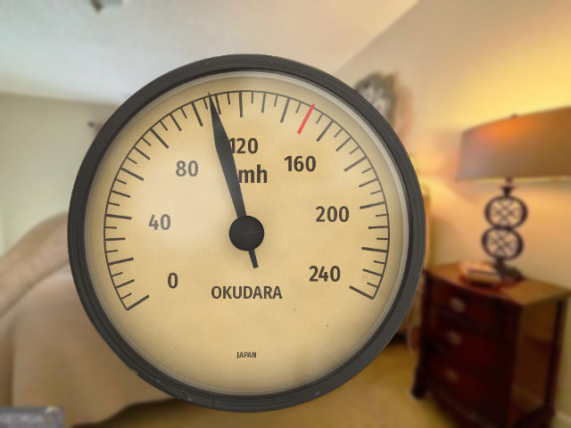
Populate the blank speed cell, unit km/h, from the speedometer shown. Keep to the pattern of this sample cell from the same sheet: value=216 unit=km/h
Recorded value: value=107.5 unit=km/h
